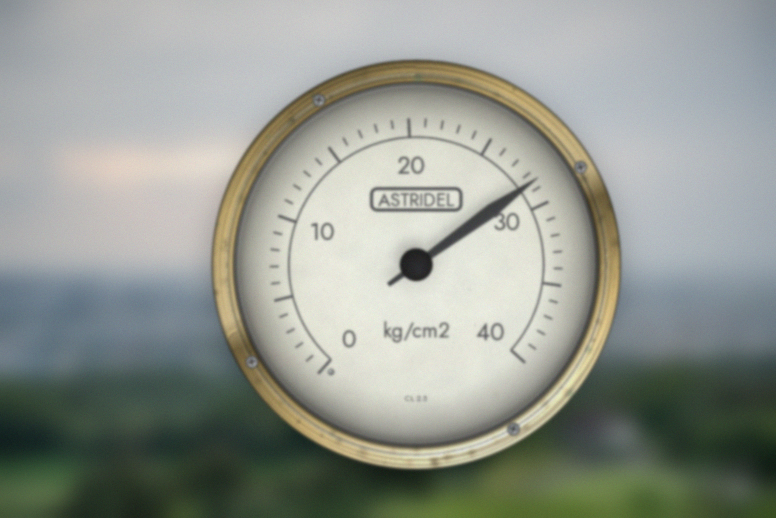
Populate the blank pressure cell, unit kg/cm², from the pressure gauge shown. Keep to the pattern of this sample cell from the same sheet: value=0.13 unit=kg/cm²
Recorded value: value=28.5 unit=kg/cm²
